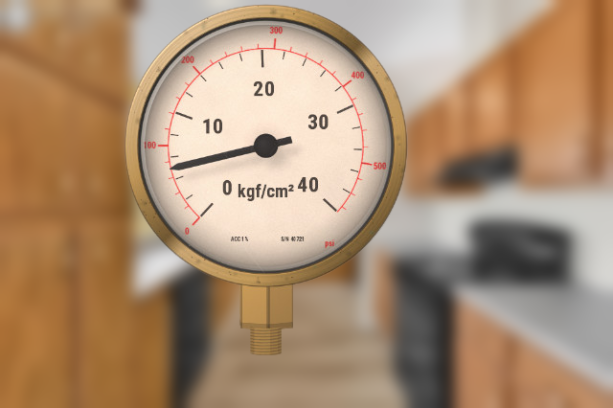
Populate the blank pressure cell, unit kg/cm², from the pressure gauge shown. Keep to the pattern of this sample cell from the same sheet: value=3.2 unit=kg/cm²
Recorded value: value=5 unit=kg/cm²
